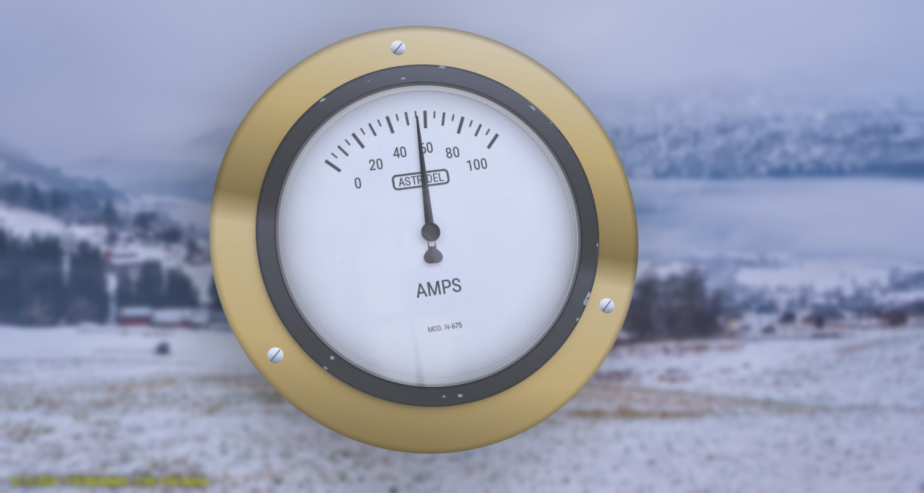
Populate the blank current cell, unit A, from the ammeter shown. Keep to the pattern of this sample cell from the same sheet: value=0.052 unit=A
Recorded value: value=55 unit=A
